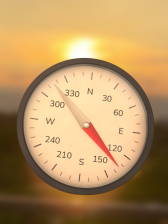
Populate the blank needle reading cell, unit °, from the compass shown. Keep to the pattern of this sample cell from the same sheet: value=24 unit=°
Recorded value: value=135 unit=°
